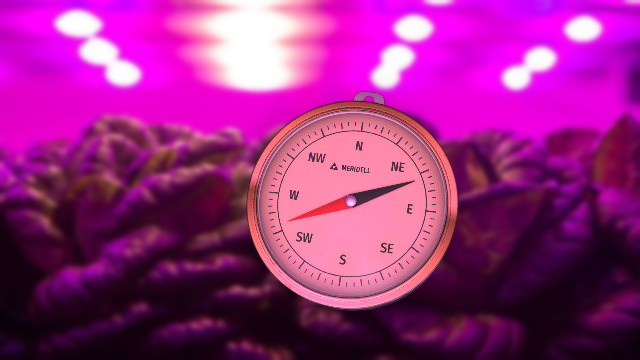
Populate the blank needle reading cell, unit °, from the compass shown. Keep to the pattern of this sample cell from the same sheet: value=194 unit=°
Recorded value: value=245 unit=°
